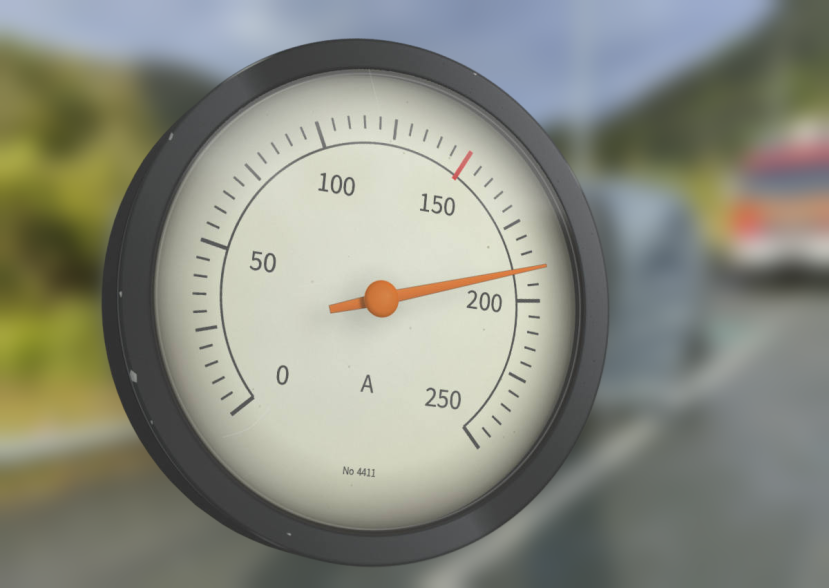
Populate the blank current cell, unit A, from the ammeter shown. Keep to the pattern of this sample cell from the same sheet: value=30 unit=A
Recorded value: value=190 unit=A
